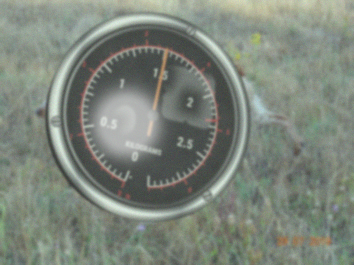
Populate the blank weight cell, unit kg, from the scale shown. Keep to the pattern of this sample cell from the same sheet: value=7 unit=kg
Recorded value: value=1.5 unit=kg
